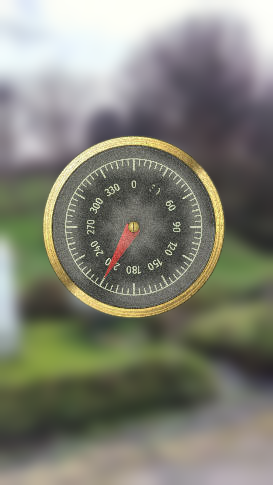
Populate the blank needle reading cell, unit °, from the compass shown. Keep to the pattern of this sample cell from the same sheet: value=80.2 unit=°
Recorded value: value=210 unit=°
